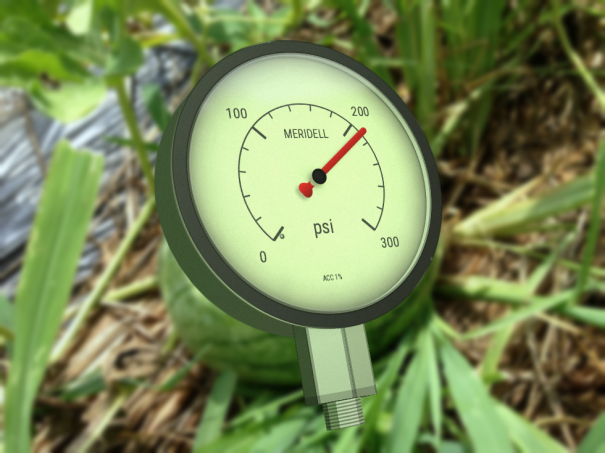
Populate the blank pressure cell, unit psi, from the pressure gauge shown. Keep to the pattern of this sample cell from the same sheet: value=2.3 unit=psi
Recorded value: value=210 unit=psi
